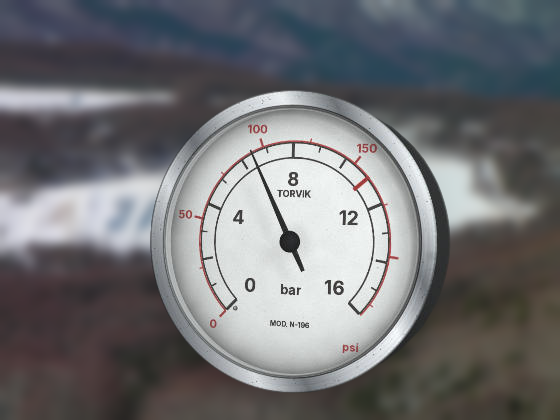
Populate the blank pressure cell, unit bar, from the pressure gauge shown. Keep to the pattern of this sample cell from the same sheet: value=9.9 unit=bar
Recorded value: value=6.5 unit=bar
